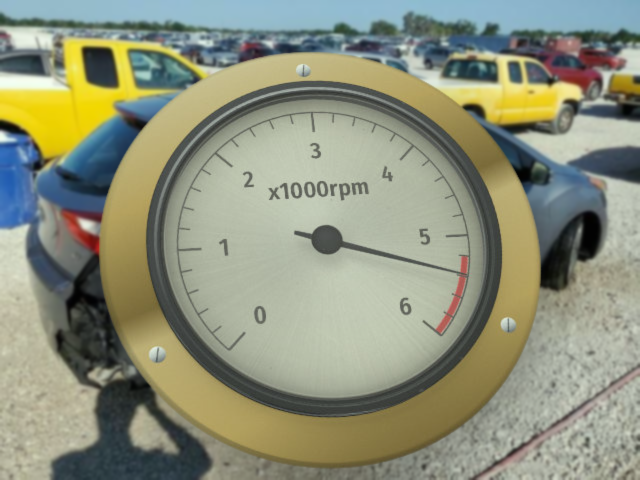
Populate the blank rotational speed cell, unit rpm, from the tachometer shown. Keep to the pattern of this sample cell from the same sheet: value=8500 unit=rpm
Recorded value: value=5400 unit=rpm
